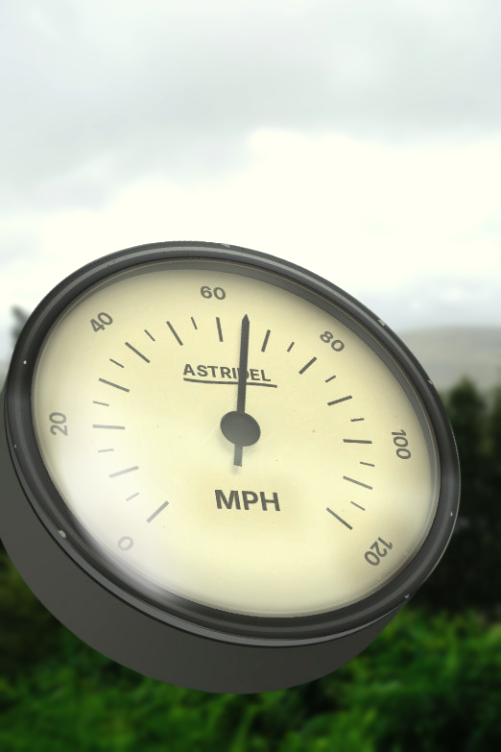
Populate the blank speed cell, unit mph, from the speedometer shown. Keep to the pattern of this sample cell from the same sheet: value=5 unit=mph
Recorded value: value=65 unit=mph
